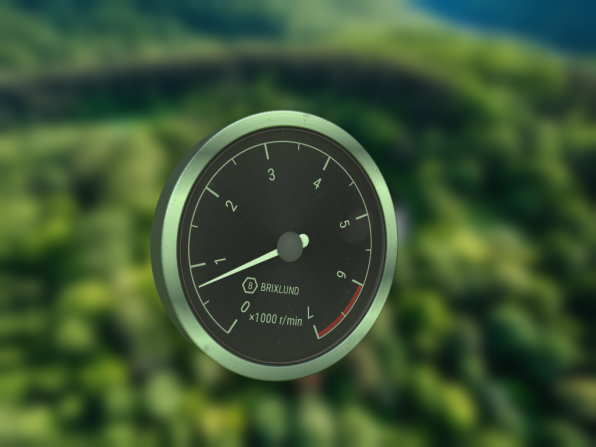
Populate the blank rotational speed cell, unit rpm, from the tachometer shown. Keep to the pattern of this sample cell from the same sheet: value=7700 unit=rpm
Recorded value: value=750 unit=rpm
